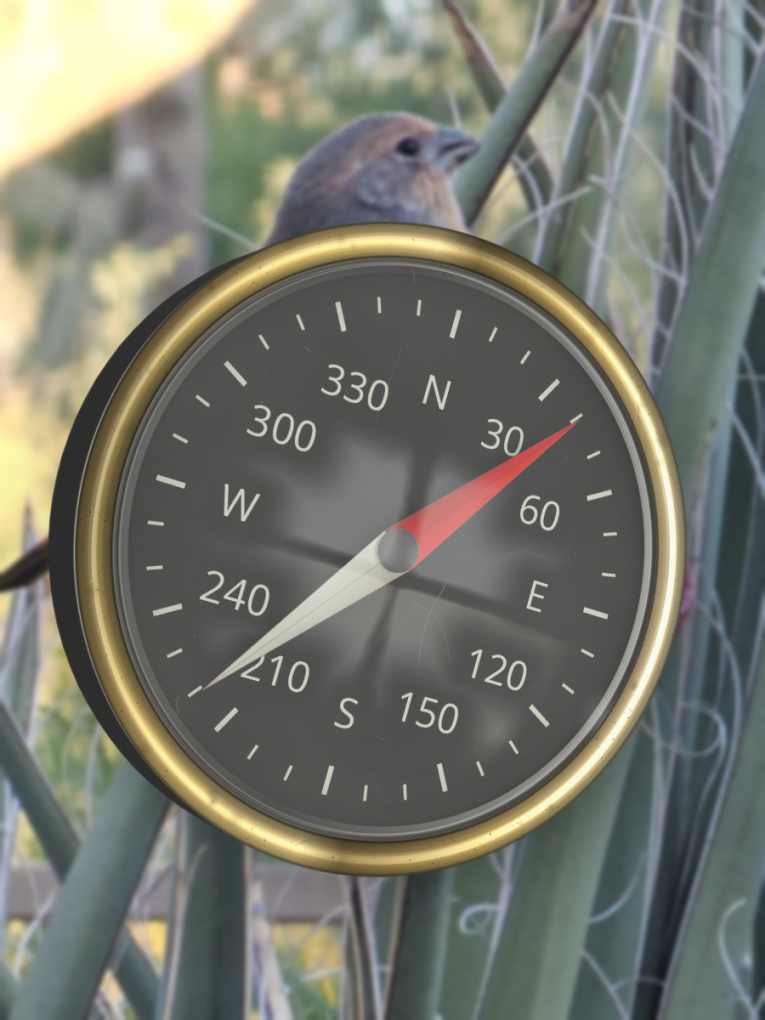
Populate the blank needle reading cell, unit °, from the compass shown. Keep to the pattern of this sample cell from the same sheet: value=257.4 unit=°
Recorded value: value=40 unit=°
